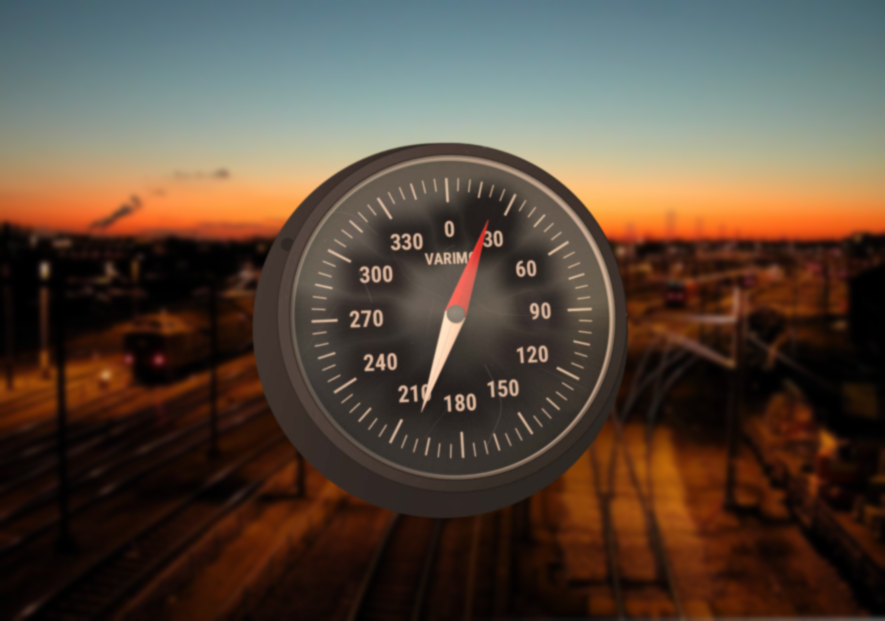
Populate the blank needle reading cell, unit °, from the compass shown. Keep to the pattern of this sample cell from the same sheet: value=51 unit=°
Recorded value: value=22.5 unit=°
